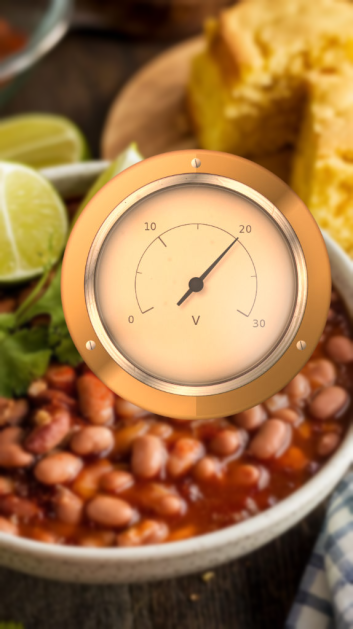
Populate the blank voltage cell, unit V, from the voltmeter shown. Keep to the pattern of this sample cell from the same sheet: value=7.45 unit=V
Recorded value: value=20 unit=V
